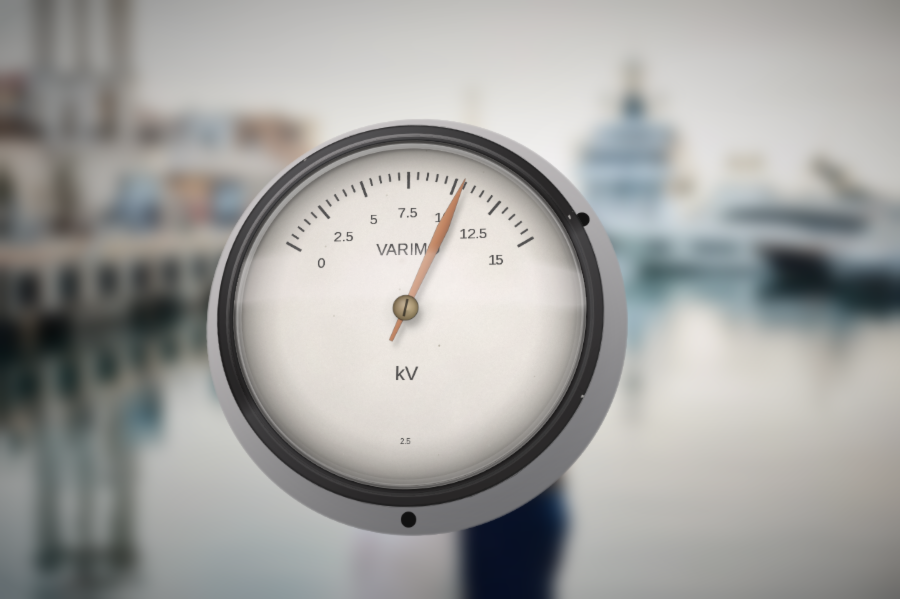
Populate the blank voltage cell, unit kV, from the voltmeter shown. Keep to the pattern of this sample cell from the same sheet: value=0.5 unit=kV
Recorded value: value=10.5 unit=kV
